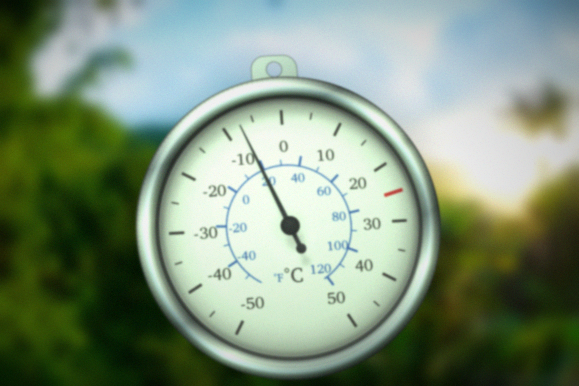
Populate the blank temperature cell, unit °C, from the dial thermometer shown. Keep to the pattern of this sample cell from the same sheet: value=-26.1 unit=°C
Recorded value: value=-7.5 unit=°C
